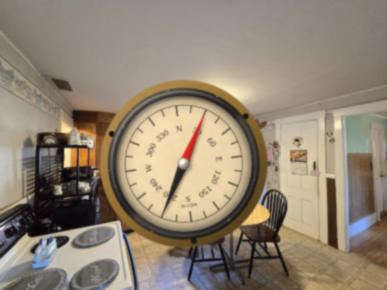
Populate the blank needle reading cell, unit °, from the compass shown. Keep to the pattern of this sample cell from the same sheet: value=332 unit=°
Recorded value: value=30 unit=°
